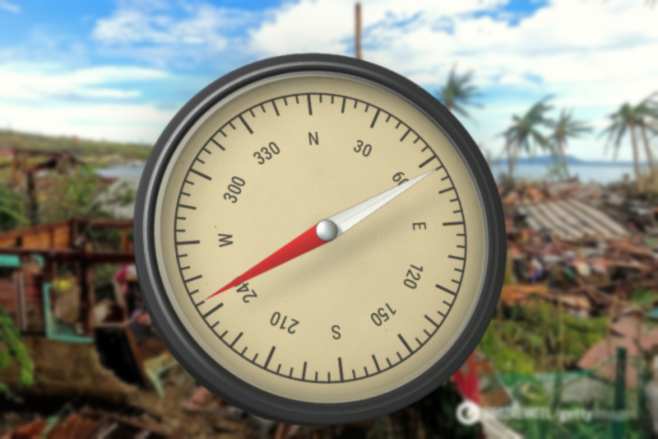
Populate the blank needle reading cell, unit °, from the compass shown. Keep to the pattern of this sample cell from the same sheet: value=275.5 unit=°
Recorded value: value=245 unit=°
